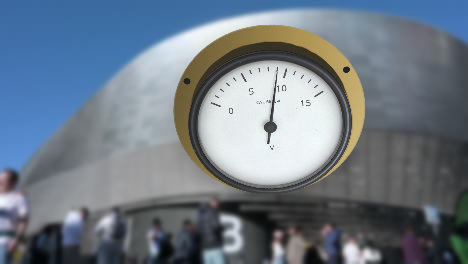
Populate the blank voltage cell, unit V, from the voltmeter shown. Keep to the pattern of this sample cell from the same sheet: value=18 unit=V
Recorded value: value=9 unit=V
